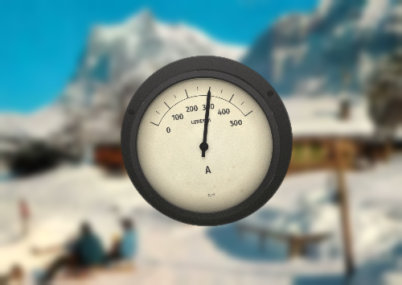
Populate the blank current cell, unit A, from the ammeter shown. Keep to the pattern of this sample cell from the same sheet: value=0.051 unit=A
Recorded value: value=300 unit=A
